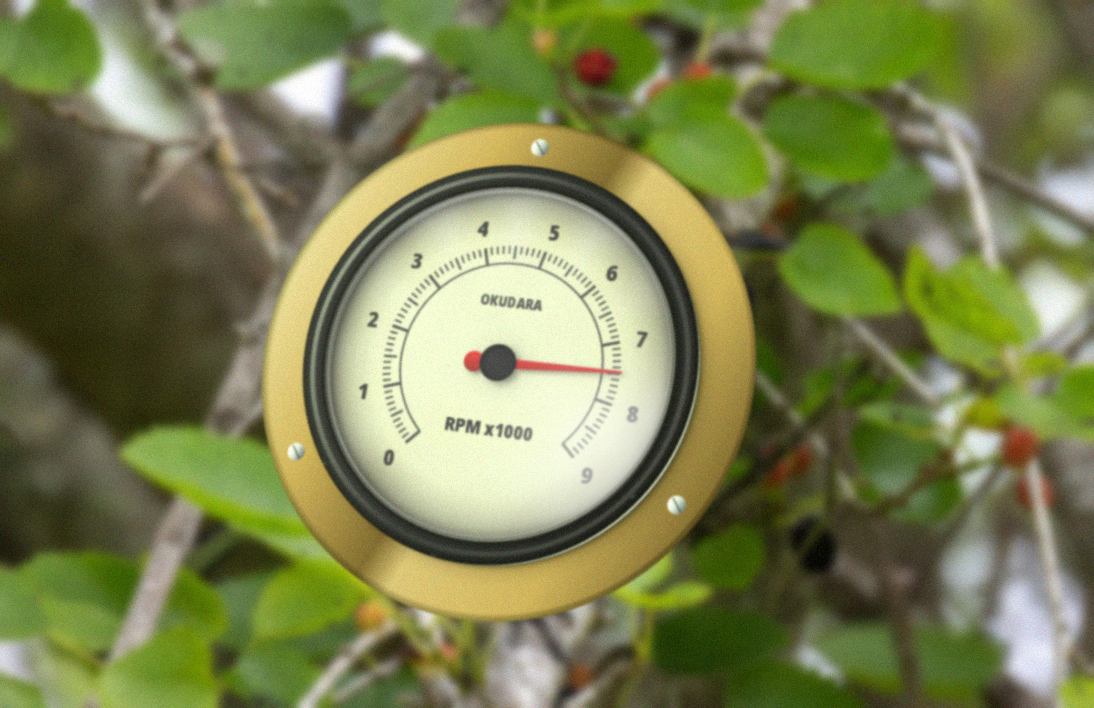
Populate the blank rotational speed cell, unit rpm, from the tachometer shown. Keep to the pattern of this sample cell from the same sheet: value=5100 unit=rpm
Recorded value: value=7500 unit=rpm
